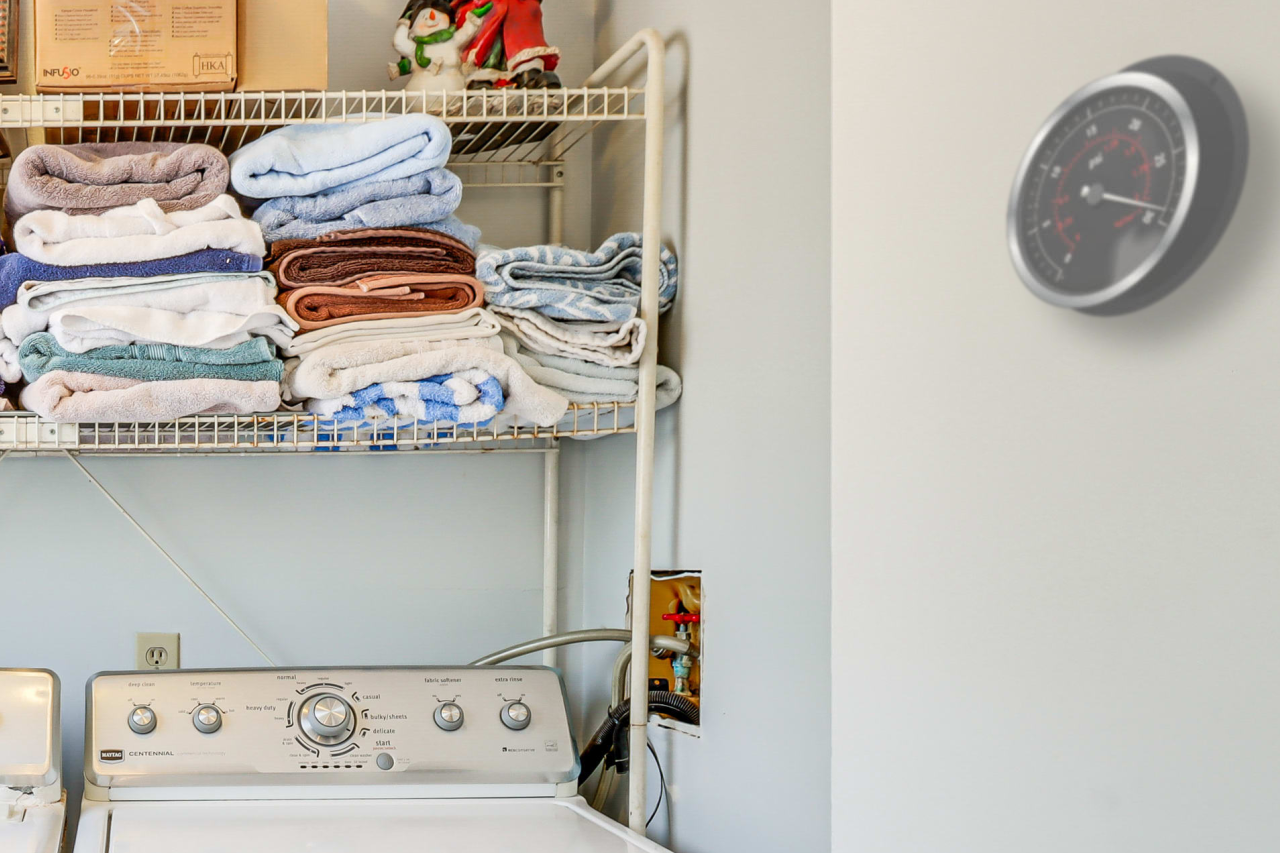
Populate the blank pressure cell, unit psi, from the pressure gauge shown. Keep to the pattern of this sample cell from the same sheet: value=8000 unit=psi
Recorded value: value=29 unit=psi
